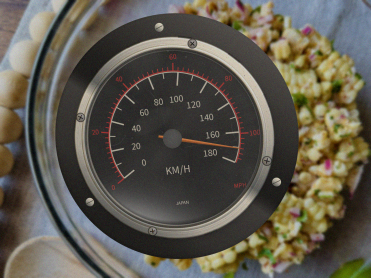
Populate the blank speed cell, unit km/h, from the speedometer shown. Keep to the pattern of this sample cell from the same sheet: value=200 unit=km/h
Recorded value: value=170 unit=km/h
